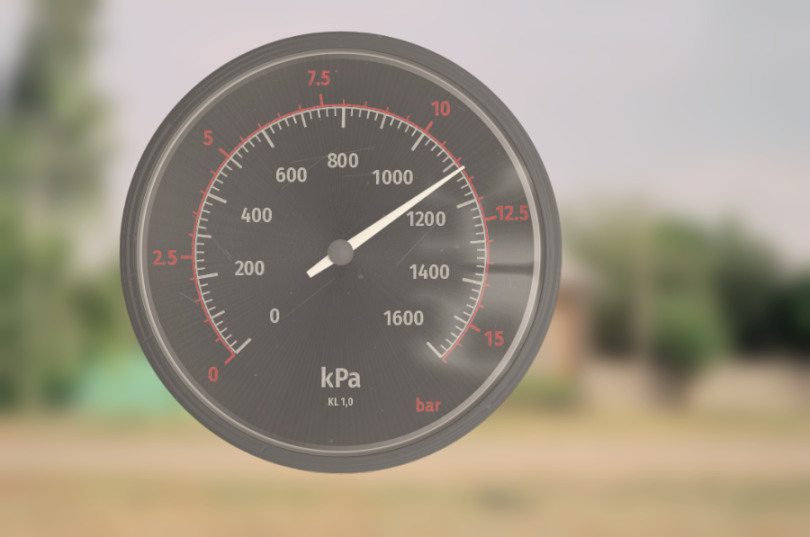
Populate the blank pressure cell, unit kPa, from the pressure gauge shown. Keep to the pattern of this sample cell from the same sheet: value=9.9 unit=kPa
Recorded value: value=1120 unit=kPa
